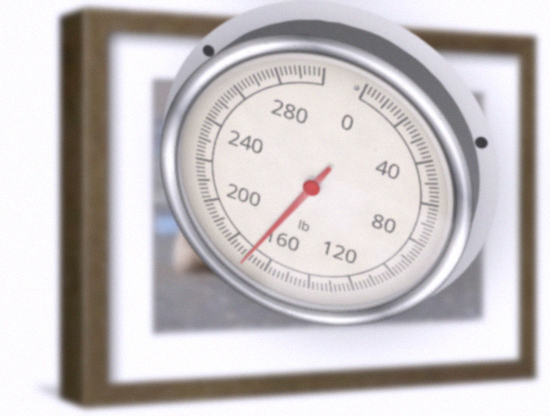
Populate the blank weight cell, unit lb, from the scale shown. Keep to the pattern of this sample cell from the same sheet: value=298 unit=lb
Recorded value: value=170 unit=lb
